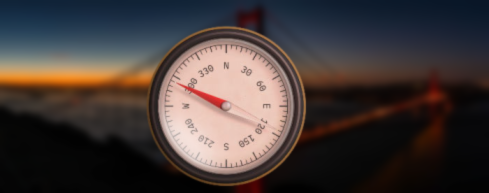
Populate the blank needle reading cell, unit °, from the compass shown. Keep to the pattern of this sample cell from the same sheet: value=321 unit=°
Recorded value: value=295 unit=°
